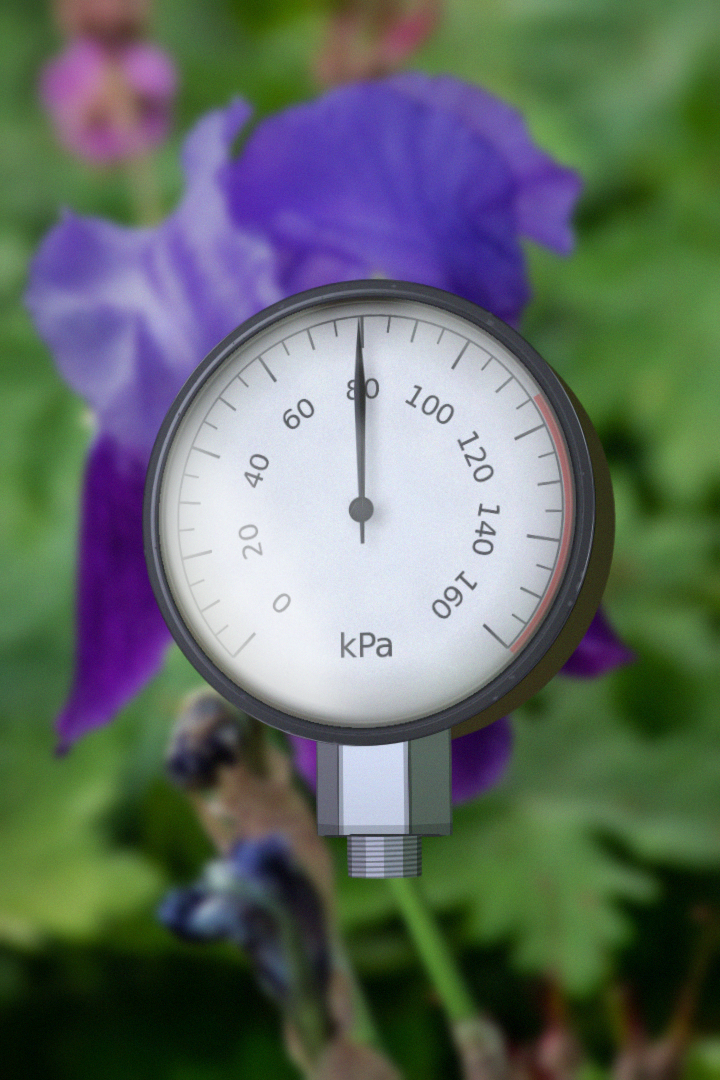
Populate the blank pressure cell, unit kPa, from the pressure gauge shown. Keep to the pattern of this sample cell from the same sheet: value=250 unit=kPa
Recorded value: value=80 unit=kPa
